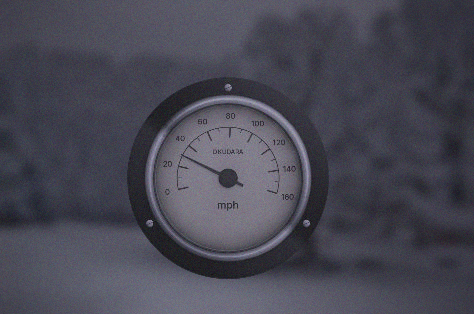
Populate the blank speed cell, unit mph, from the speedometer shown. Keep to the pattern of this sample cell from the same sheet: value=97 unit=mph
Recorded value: value=30 unit=mph
